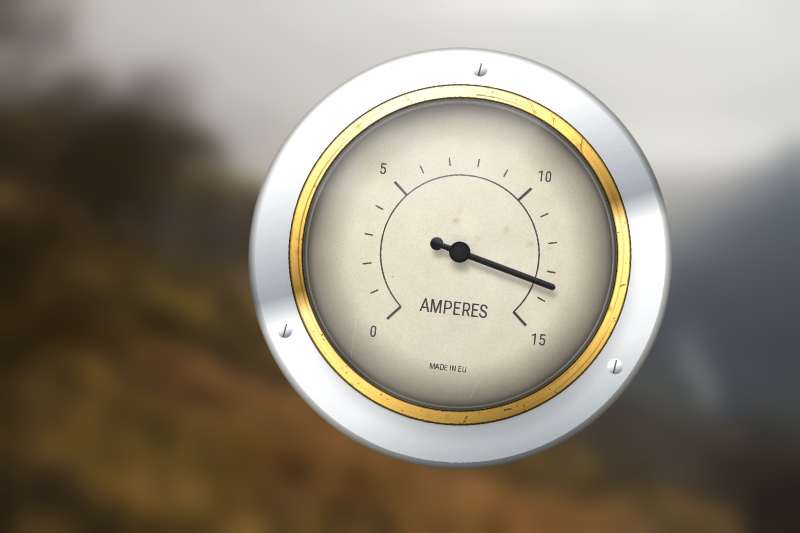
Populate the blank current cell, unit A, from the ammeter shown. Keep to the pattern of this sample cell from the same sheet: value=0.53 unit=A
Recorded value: value=13.5 unit=A
